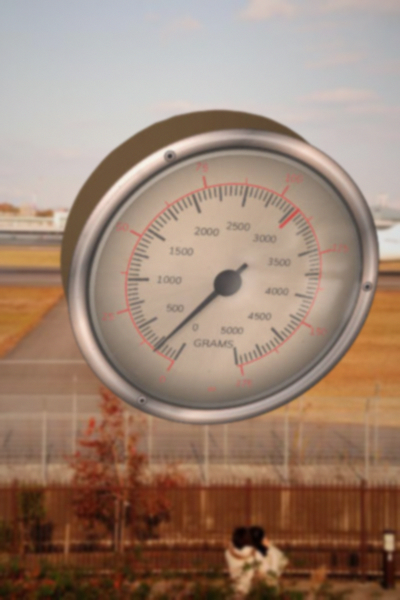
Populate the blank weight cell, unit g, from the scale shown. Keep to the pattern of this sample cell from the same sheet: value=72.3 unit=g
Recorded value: value=250 unit=g
